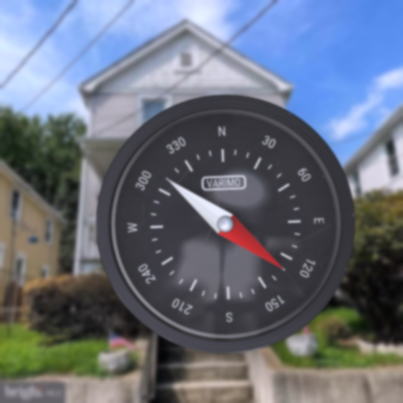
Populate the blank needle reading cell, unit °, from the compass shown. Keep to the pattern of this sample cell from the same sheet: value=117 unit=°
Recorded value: value=130 unit=°
